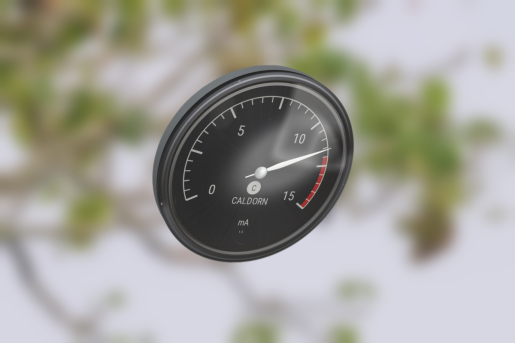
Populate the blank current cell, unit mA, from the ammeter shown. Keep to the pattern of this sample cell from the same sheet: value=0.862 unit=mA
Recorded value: value=11.5 unit=mA
